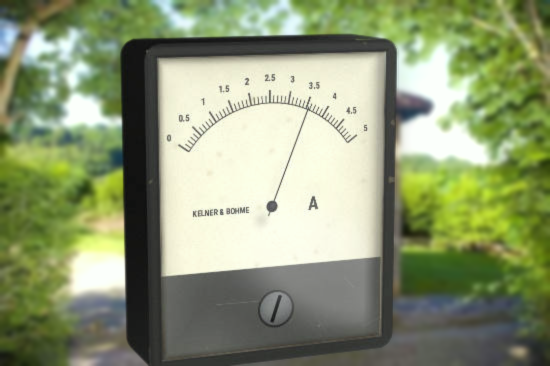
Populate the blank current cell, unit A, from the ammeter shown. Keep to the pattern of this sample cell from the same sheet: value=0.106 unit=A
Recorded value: value=3.5 unit=A
